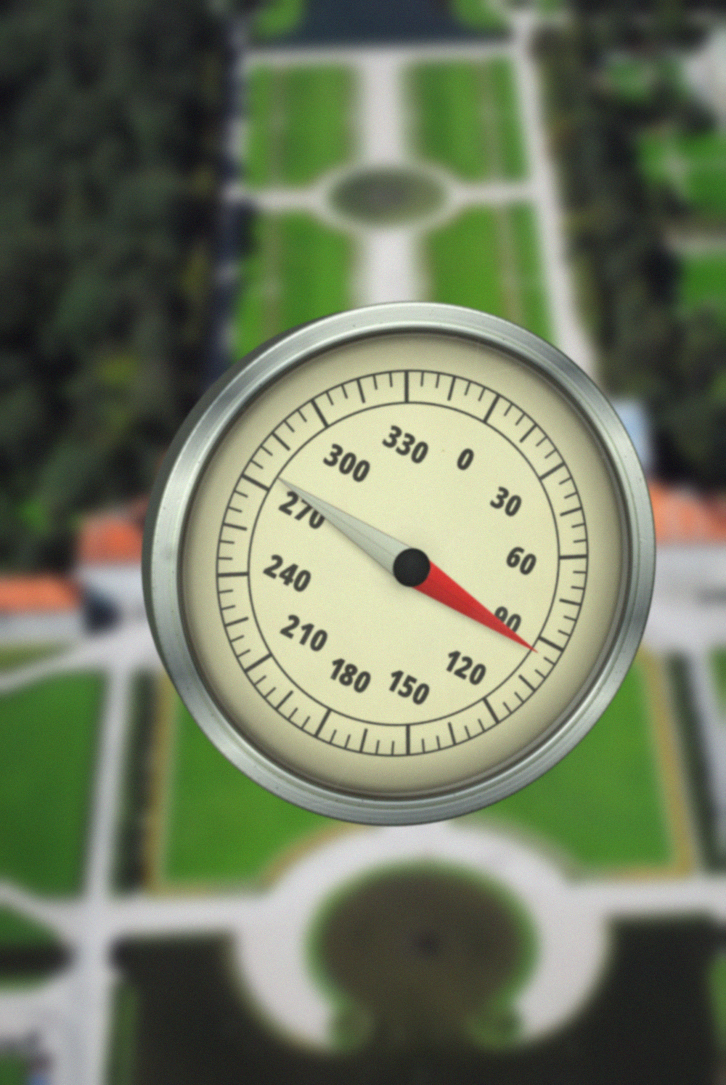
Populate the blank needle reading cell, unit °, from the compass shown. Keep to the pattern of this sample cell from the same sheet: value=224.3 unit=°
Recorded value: value=95 unit=°
